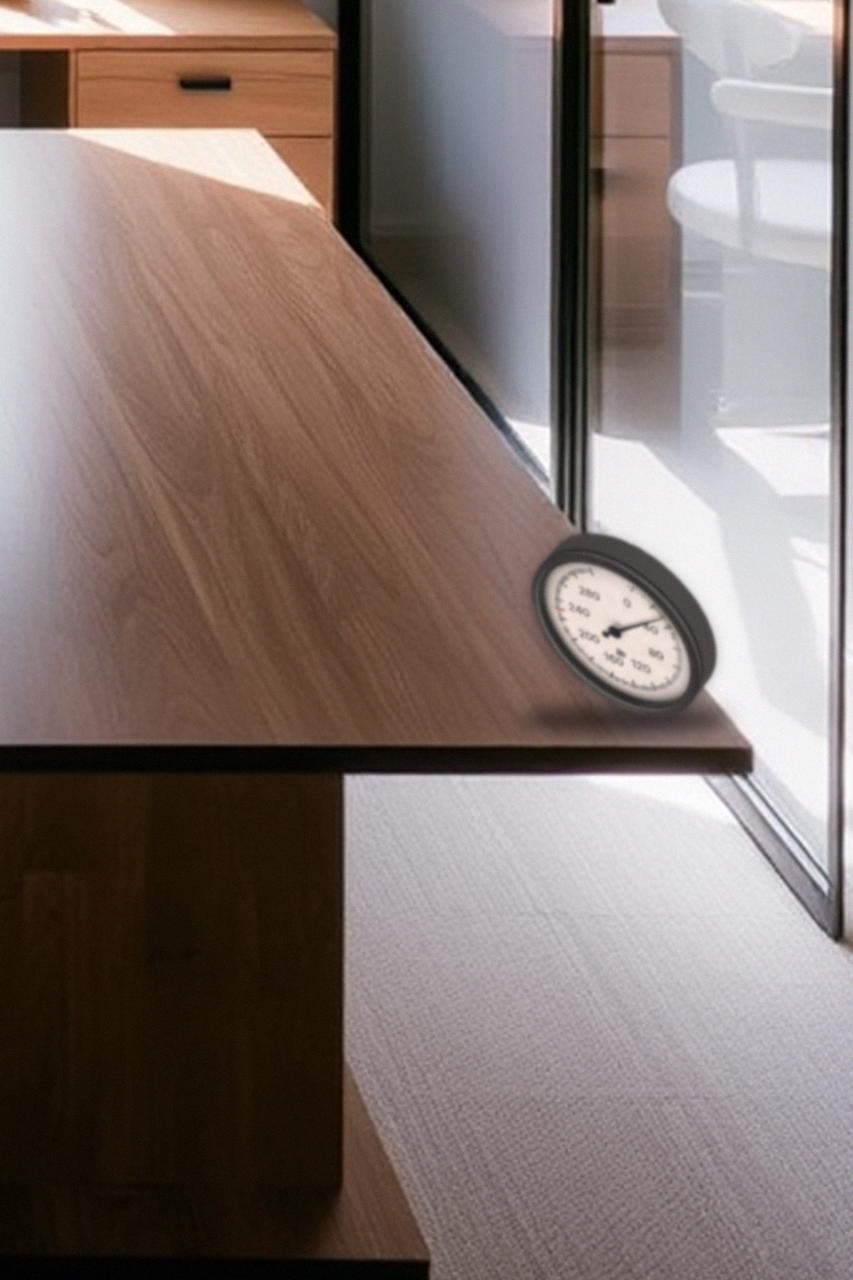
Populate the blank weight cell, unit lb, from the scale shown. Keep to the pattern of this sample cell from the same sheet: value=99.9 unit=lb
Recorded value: value=30 unit=lb
